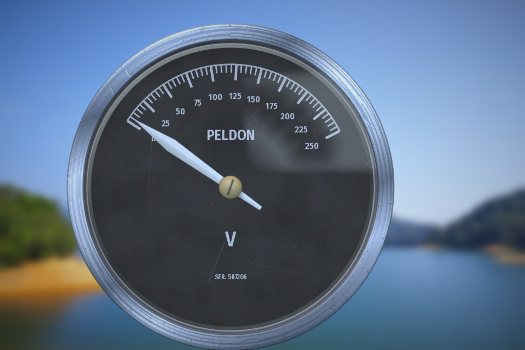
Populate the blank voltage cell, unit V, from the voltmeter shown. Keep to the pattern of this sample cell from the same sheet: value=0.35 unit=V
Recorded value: value=5 unit=V
